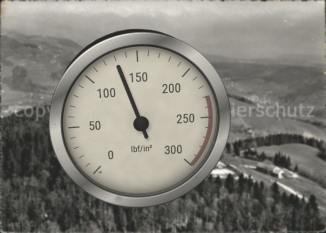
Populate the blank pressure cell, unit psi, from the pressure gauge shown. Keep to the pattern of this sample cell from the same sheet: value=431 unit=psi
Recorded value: value=130 unit=psi
